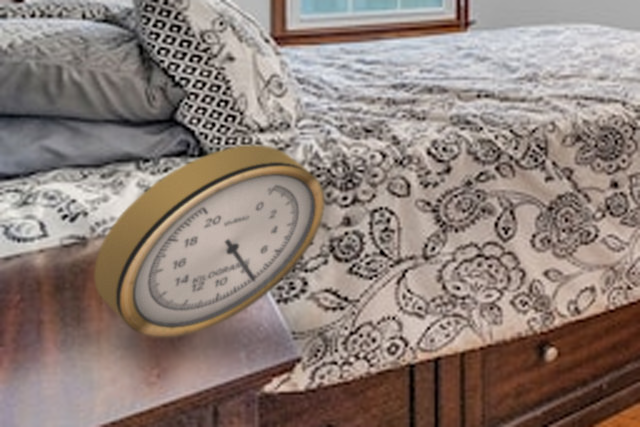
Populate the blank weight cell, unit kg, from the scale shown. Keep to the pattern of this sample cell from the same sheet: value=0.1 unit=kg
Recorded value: value=8 unit=kg
